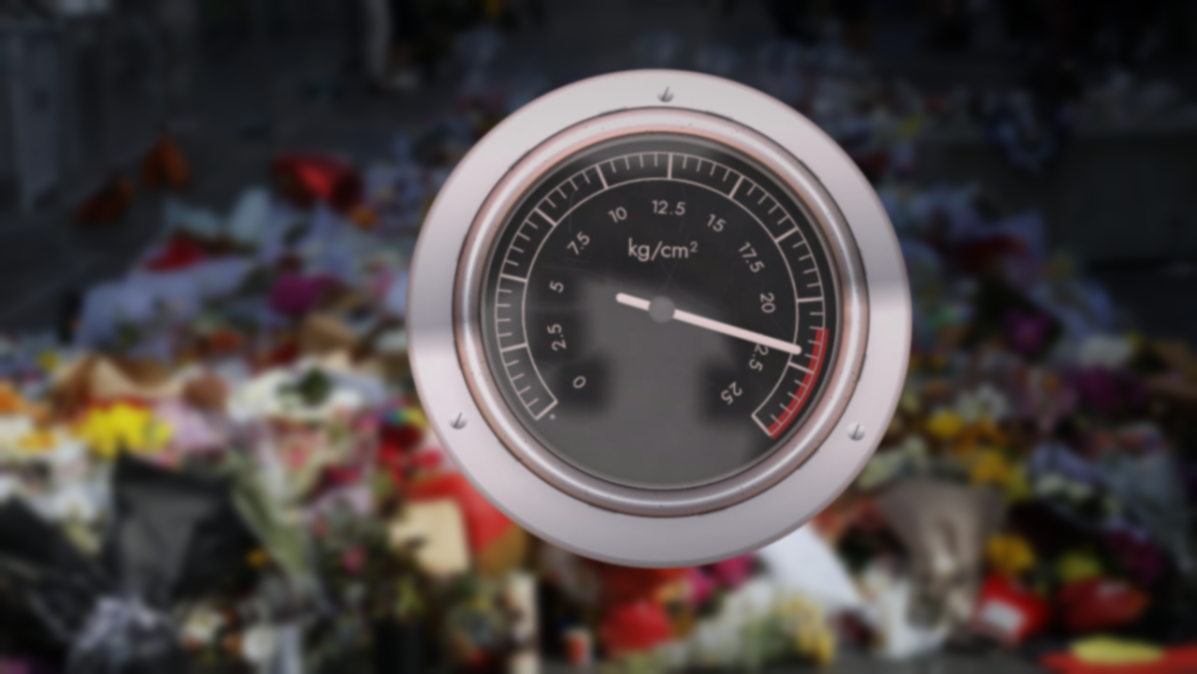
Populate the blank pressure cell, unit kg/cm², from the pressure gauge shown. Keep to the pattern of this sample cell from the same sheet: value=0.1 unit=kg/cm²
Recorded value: value=22 unit=kg/cm²
